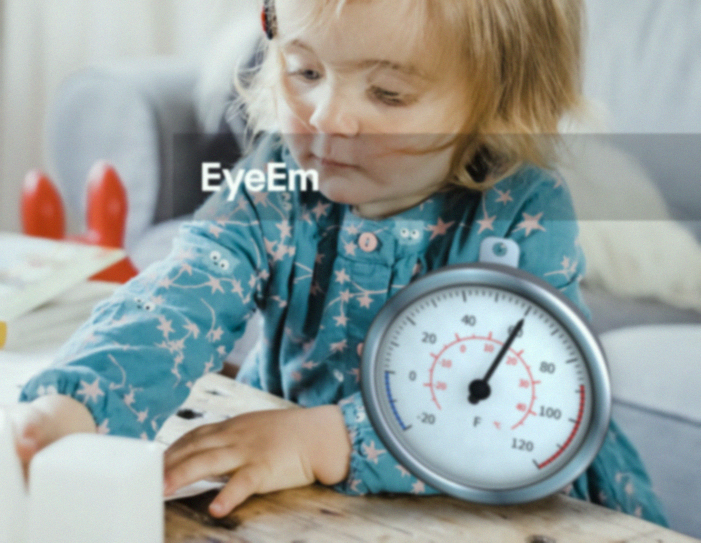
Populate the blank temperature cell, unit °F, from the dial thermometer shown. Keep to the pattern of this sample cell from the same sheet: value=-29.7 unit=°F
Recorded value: value=60 unit=°F
